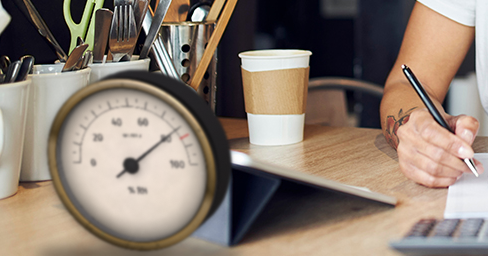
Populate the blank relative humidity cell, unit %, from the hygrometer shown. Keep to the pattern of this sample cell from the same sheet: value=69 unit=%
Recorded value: value=80 unit=%
